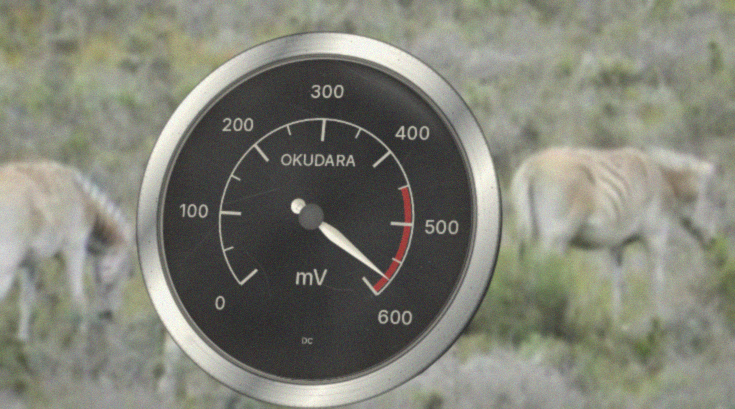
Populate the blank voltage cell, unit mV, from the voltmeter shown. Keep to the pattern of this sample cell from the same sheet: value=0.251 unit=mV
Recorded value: value=575 unit=mV
